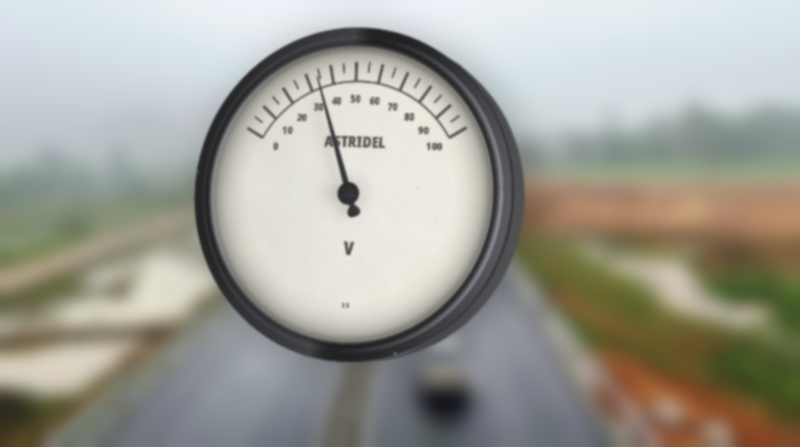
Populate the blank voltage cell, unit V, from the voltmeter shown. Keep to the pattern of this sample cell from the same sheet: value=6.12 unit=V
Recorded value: value=35 unit=V
